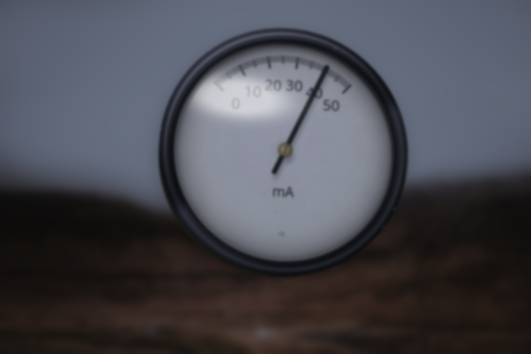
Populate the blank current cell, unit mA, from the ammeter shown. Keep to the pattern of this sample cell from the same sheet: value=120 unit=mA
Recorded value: value=40 unit=mA
